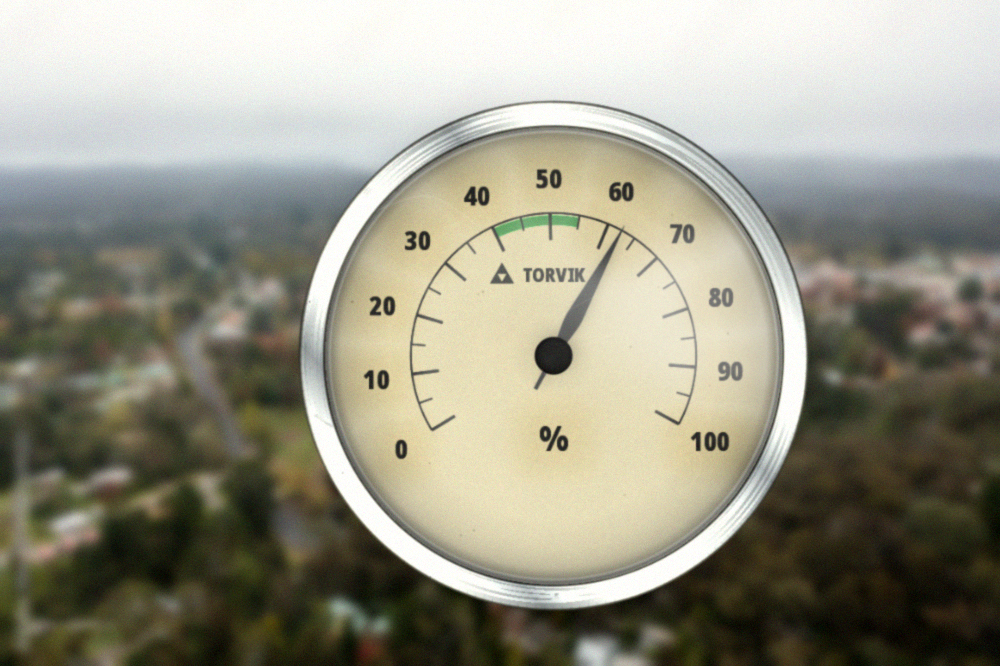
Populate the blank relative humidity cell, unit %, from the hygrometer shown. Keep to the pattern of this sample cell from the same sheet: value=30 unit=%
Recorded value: value=62.5 unit=%
